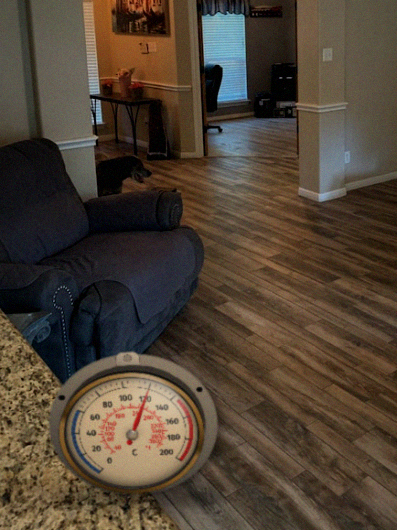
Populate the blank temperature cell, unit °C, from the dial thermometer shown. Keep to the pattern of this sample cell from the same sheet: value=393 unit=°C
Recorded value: value=120 unit=°C
